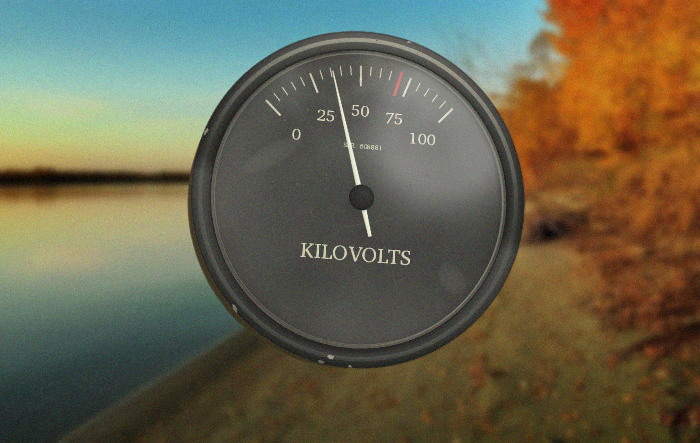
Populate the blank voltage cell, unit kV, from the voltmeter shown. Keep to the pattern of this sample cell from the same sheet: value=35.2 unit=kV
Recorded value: value=35 unit=kV
